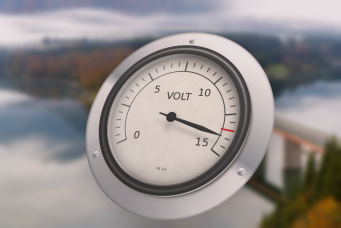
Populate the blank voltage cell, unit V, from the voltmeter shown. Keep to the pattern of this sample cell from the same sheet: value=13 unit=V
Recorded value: value=14 unit=V
